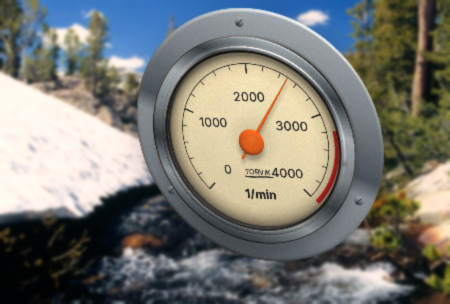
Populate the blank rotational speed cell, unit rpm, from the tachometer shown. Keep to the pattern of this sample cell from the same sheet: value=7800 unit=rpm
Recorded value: value=2500 unit=rpm
